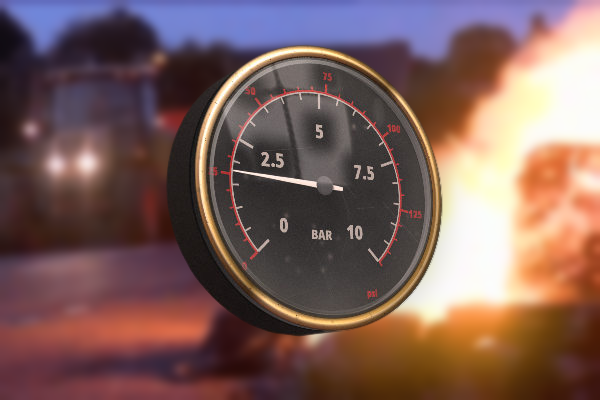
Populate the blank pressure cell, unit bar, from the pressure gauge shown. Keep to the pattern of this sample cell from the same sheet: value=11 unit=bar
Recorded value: value=1.75 unit=bar
